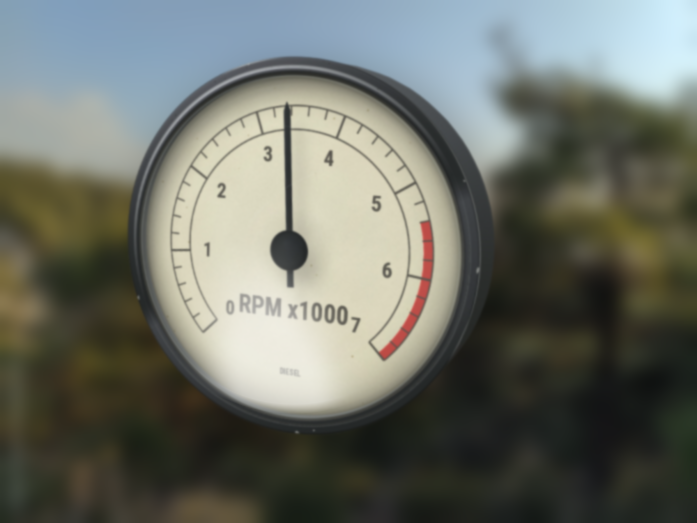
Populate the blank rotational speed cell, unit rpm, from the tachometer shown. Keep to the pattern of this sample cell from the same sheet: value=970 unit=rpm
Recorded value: value=3400 unit=rpm
